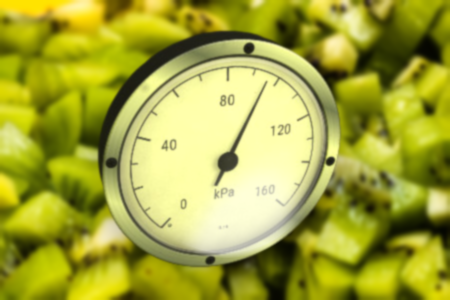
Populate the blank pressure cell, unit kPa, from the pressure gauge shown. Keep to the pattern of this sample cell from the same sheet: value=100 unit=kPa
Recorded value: value=95 unit=kPa
